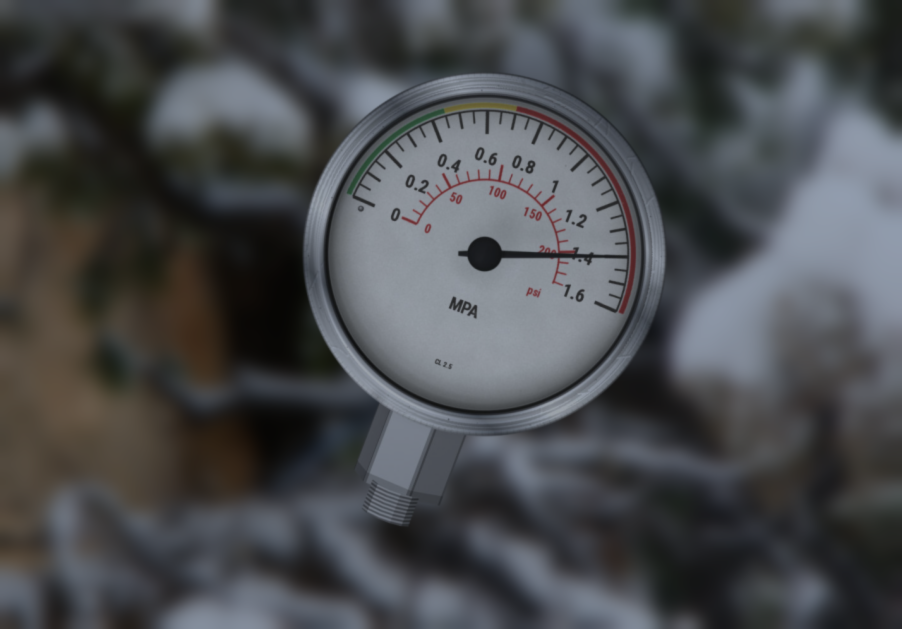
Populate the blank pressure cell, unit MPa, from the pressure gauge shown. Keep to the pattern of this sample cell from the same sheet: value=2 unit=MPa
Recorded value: value=1.4 unit=MPa
